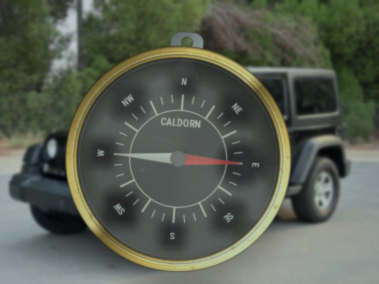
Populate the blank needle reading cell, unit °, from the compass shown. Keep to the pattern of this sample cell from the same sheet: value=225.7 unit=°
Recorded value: value=90 unit=°
